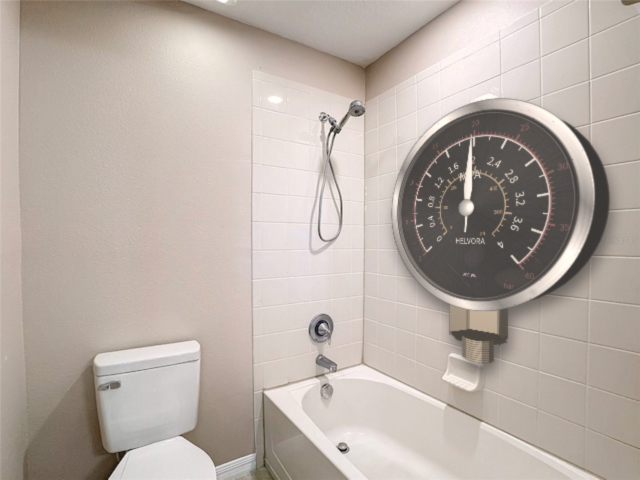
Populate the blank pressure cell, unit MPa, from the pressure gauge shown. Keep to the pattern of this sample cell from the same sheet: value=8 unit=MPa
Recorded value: value=2 unit=MPa
